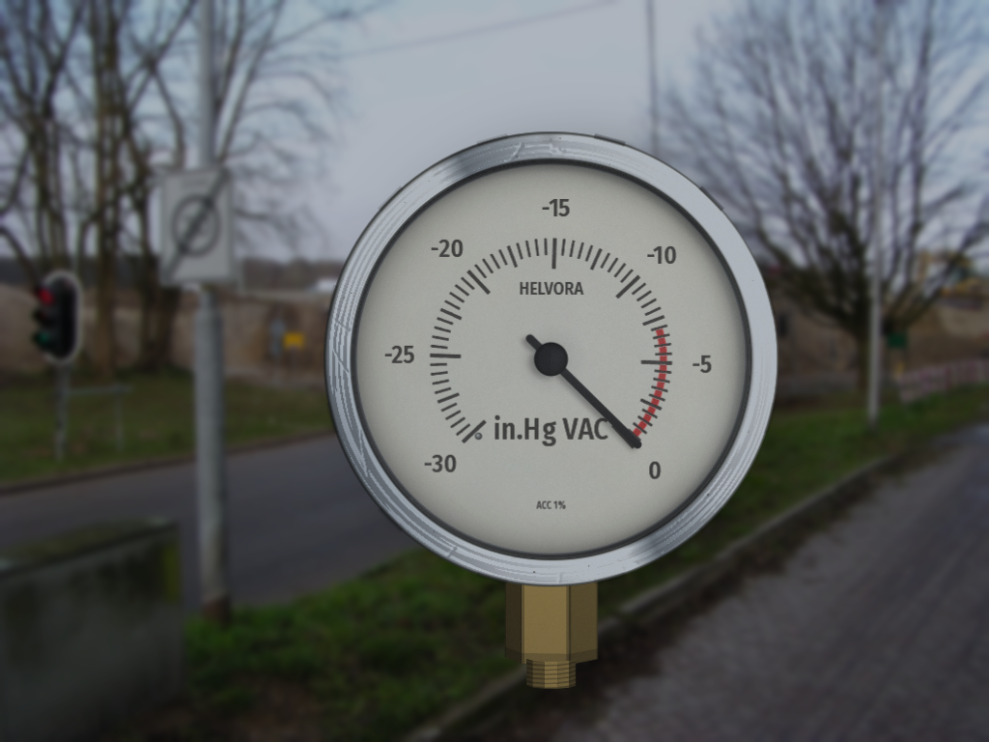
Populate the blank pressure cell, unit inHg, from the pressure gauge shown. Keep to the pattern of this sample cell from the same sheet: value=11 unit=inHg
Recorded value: value=-0.25 unit=inHg
